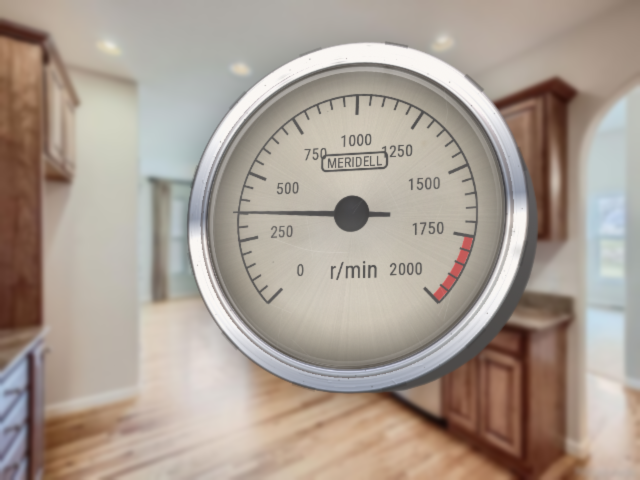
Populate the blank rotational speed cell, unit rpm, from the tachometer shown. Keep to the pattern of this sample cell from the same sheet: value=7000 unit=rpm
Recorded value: value=350 unit=rpm
